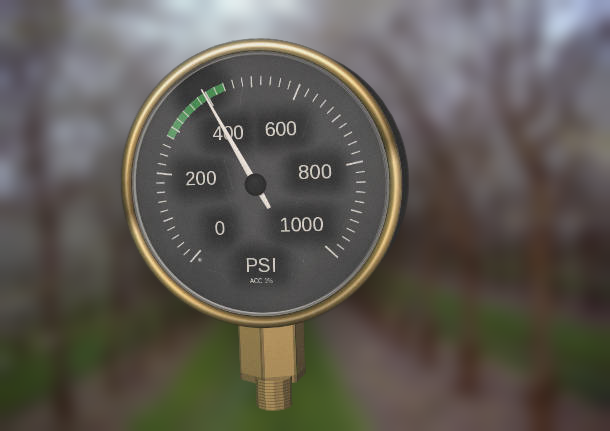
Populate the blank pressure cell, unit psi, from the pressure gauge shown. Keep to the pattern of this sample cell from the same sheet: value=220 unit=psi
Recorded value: value=400 unit=psi
